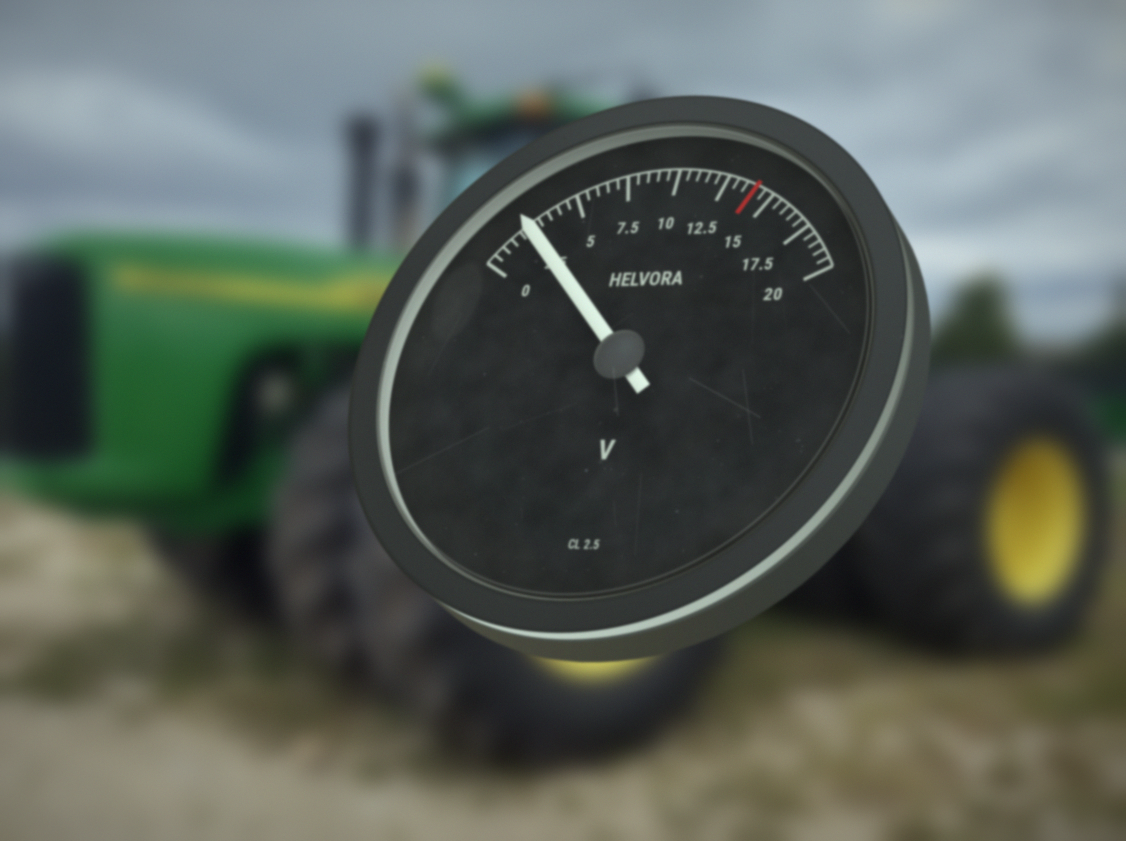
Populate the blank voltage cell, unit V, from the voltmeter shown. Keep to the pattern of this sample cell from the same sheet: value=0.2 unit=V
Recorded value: value=2.5 unit=V
